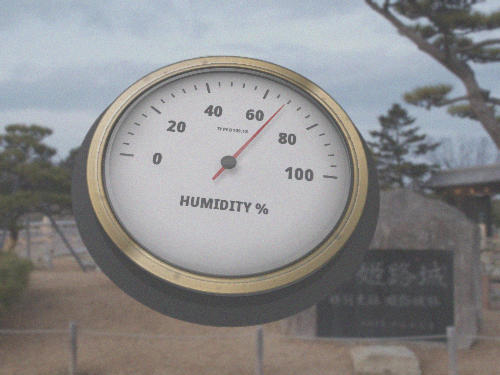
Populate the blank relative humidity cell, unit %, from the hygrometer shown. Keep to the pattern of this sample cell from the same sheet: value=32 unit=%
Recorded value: value=68 unit=%
